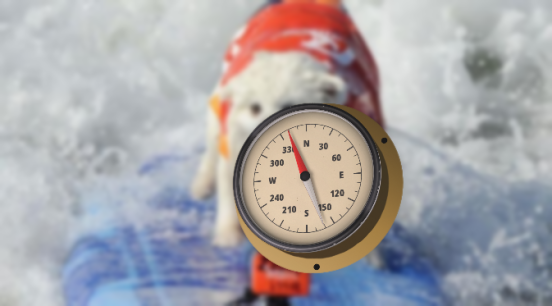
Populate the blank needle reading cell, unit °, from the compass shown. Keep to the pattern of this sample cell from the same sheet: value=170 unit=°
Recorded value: value=340 unit=°
